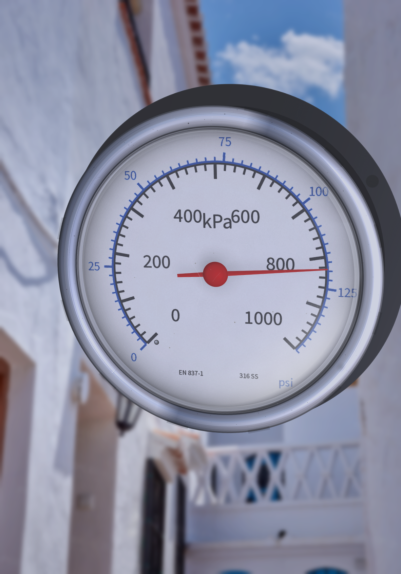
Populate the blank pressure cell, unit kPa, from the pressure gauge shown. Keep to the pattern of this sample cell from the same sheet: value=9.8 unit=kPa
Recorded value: value=820 unit=kPa
